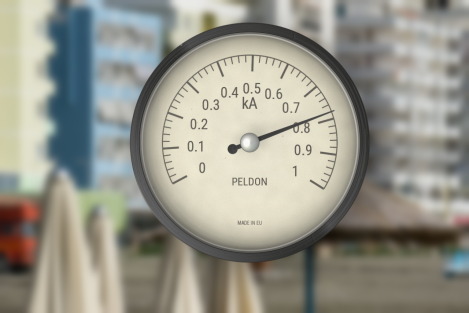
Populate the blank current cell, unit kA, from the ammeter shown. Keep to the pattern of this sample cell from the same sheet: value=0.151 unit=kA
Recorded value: value=0.78 unit=kA
